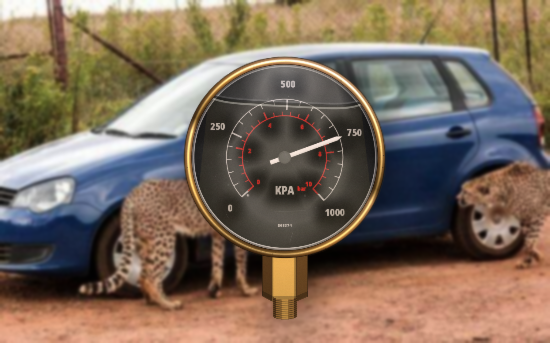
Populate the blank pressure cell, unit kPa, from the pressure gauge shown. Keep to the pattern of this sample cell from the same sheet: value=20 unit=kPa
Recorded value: value=750 unit=kPa
